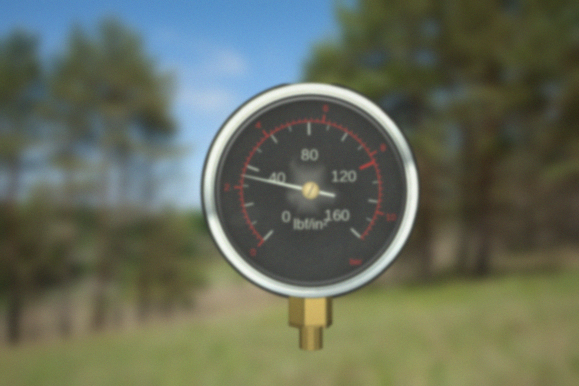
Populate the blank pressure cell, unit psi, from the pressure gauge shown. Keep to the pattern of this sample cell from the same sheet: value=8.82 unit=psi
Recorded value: value=35 unit=psi
